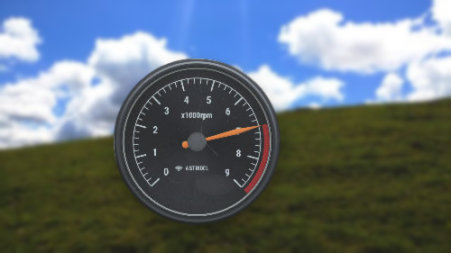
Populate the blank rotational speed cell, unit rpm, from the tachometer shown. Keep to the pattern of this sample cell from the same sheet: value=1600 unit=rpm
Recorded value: value=7000 unit=rpm
